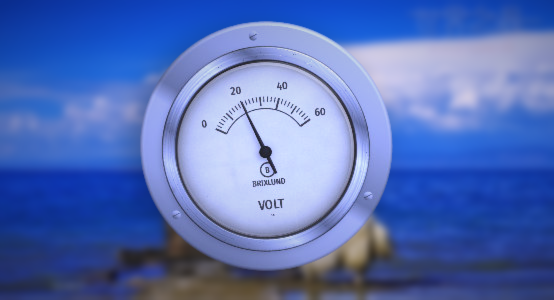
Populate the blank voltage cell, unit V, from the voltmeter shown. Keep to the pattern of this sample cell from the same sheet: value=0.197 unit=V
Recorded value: value=20 unit=V
